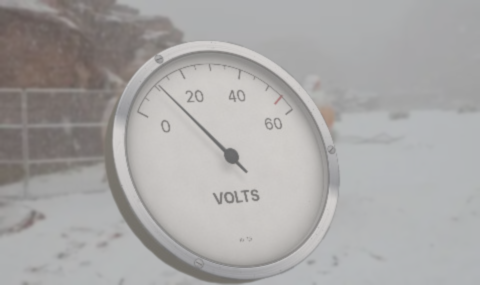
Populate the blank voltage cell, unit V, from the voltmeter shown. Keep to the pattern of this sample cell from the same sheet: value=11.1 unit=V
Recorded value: value=10 unit=V
